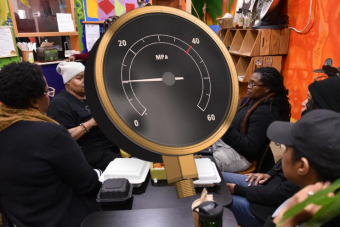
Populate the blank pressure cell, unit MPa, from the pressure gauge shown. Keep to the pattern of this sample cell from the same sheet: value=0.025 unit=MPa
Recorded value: value=10 unit=MPa
